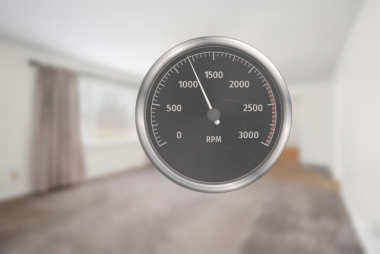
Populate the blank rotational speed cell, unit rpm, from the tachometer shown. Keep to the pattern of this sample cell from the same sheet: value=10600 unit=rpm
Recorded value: value=1200 unit=rpm
